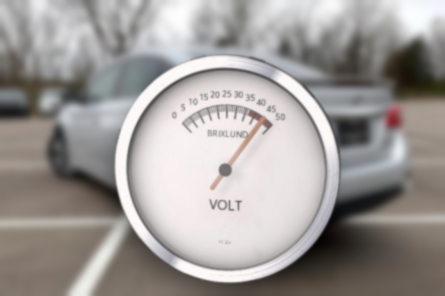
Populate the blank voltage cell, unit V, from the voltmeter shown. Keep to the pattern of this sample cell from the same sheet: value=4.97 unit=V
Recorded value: value=45 unit=V
